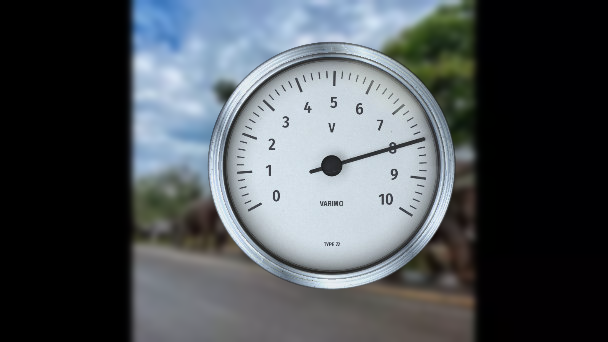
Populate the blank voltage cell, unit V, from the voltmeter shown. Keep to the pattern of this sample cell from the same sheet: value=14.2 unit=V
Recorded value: value=8 unit=V
